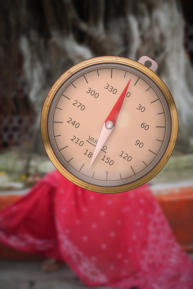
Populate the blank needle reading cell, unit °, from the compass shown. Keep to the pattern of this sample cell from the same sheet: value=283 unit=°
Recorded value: value=352.5 unit=°
